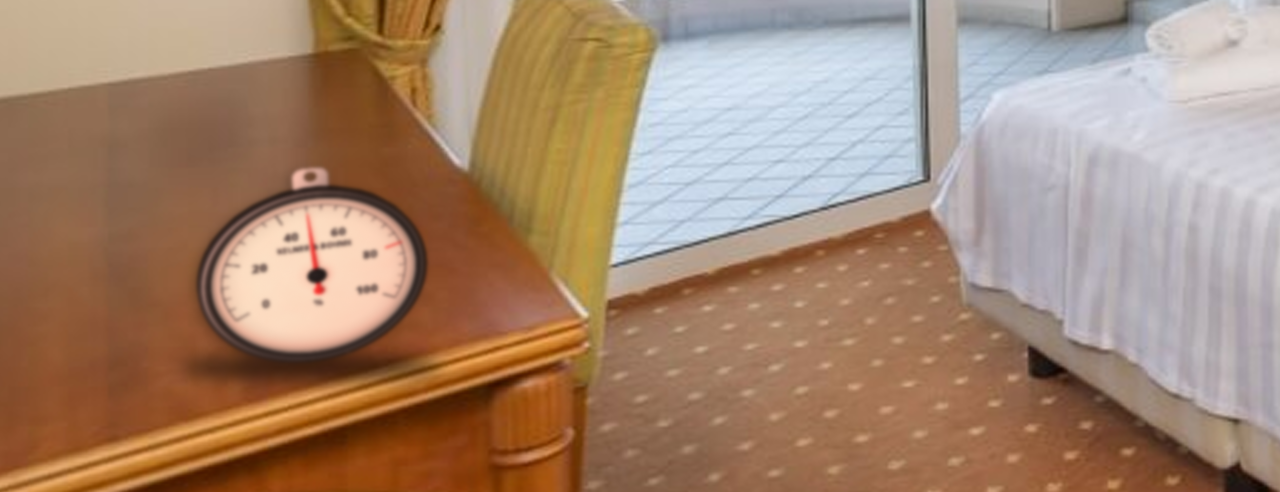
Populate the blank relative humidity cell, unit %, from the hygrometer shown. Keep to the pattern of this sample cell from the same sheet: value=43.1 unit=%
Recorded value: value=48 unit=%
